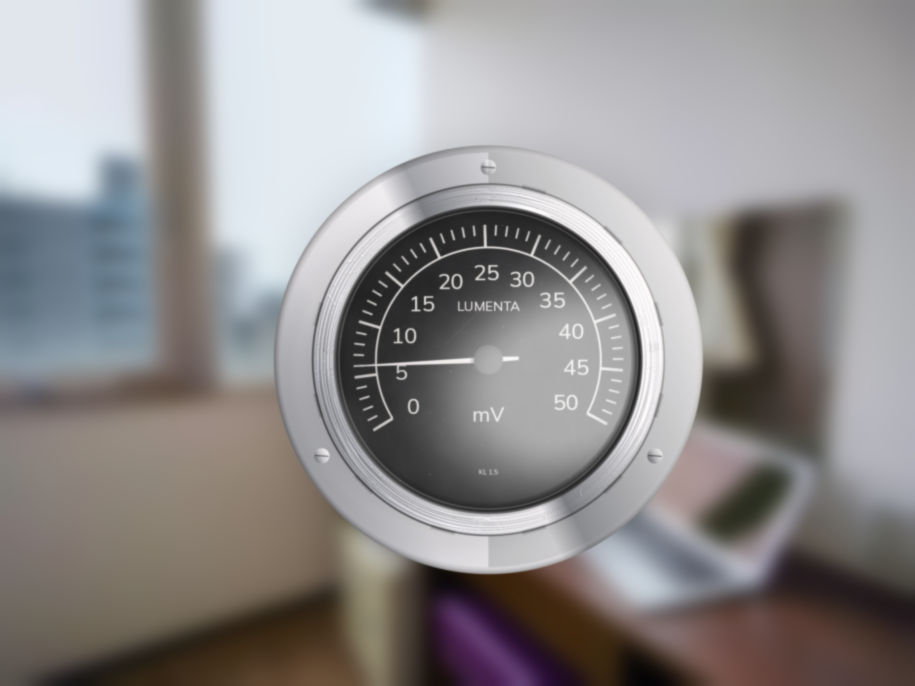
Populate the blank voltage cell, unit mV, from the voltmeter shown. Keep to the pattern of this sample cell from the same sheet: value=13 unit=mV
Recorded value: value=6 unit=mV
